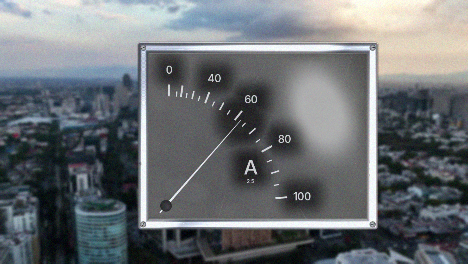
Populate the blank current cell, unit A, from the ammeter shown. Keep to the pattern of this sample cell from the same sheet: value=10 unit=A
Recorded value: value=62.5 unit=A
